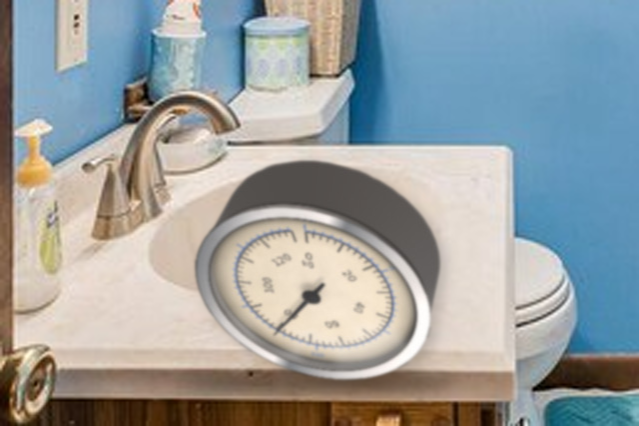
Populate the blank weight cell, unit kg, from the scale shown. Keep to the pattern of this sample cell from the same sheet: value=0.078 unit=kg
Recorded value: value=80 unit=kg
